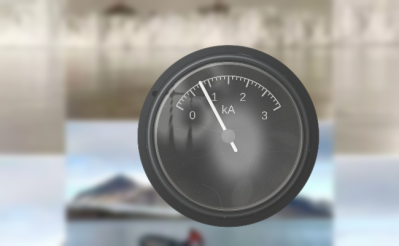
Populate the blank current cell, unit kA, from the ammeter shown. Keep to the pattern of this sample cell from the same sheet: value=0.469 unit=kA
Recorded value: value=0.8 unit=kA
